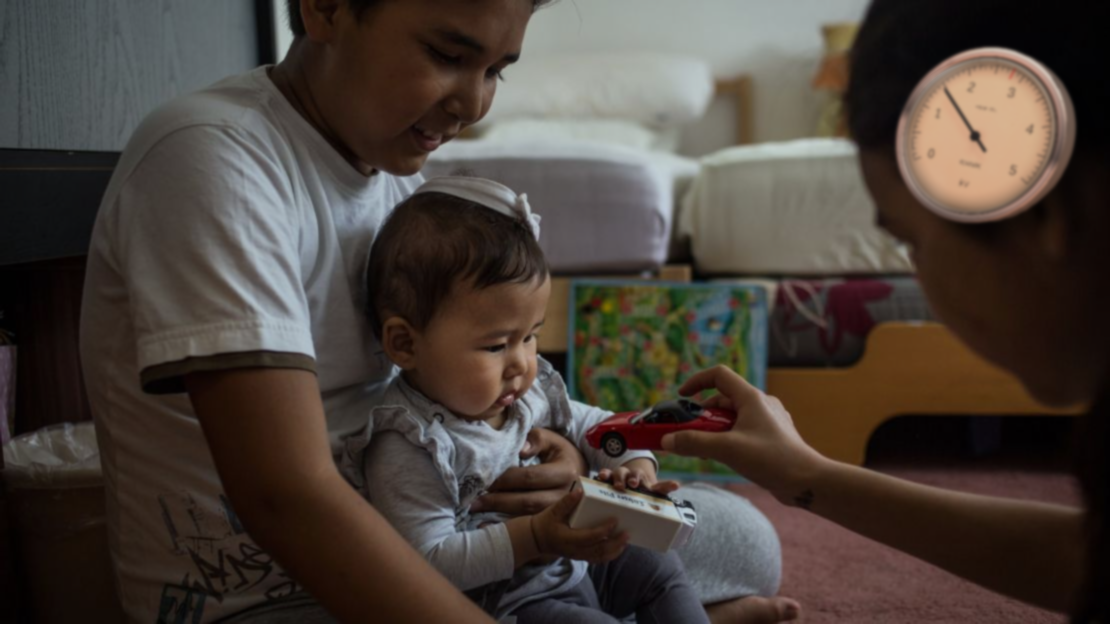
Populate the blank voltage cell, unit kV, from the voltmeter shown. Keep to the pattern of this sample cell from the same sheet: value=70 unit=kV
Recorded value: value=1.5 unit=kV
